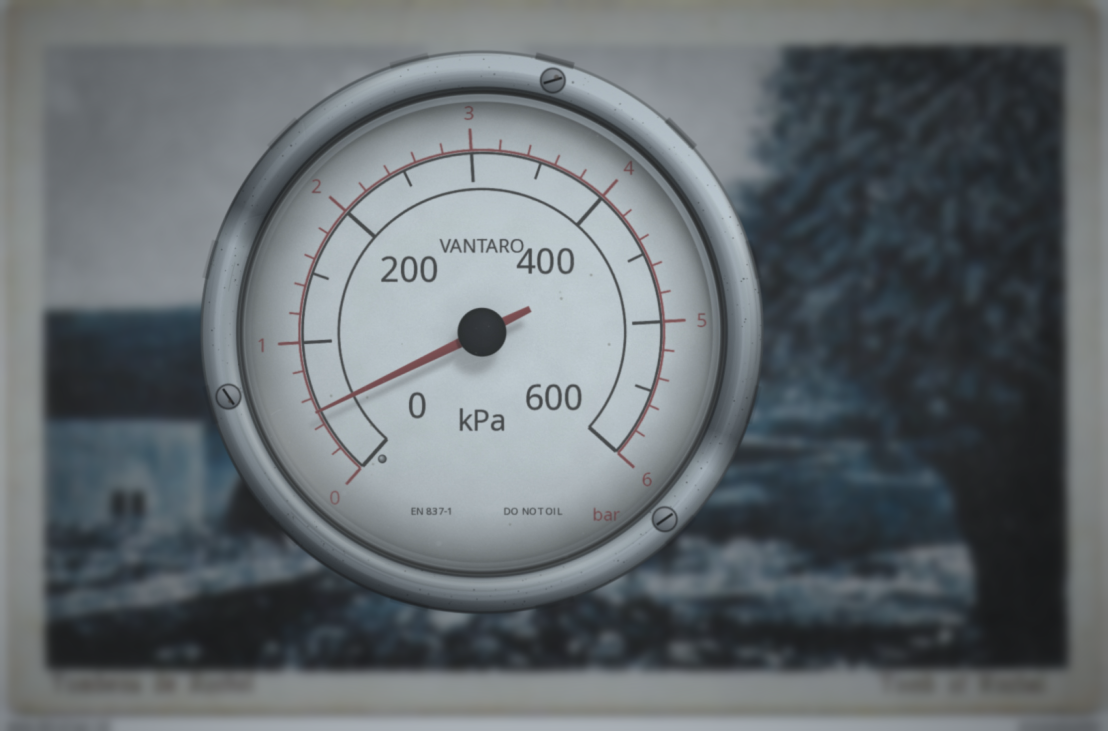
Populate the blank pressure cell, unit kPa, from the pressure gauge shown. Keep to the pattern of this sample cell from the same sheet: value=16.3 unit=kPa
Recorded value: value=50 unit=kPa
